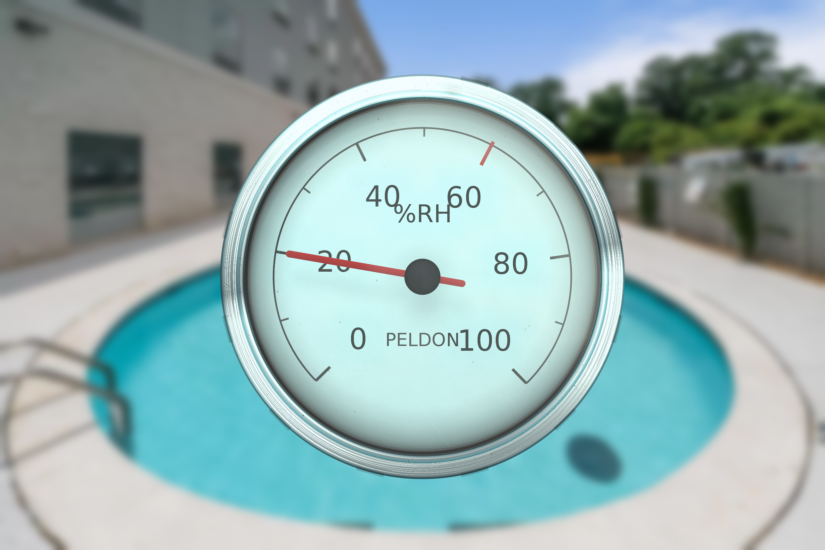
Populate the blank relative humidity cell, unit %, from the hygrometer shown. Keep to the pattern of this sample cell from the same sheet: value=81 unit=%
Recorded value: value=20 unit=%
